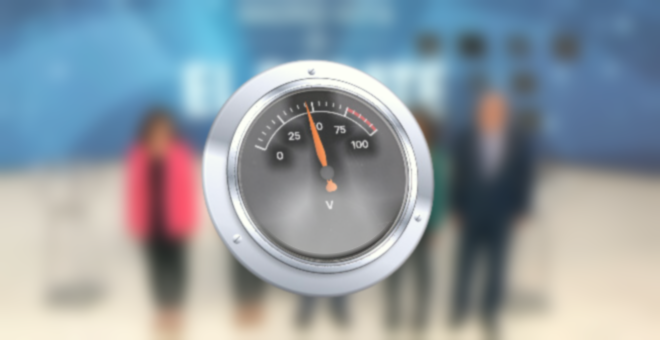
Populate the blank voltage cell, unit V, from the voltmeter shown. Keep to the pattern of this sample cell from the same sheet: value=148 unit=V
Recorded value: value=45 unit=V
